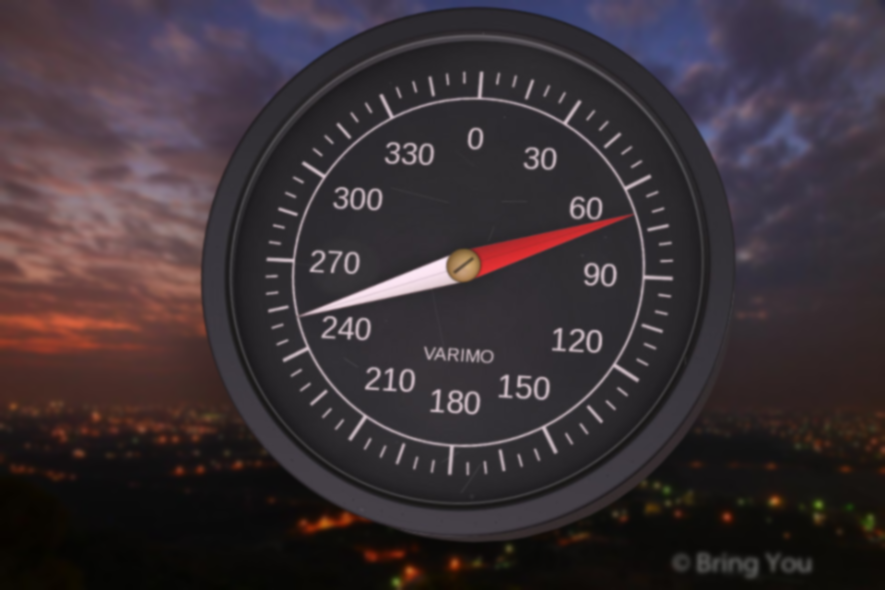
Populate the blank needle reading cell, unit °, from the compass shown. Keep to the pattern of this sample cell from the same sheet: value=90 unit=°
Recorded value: value=70 unit=°
